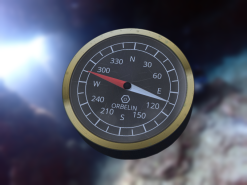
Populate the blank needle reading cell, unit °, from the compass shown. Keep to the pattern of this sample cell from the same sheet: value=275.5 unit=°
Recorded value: value=285 unit=°
